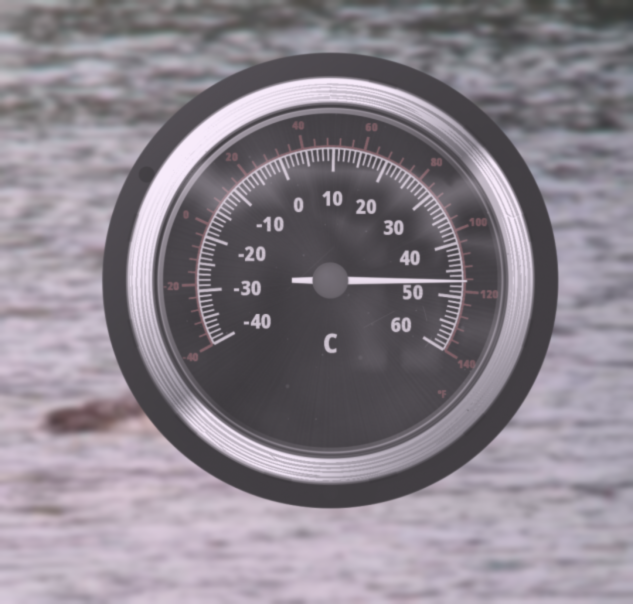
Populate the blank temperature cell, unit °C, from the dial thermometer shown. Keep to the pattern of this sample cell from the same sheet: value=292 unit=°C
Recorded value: value=47 unit=°C
